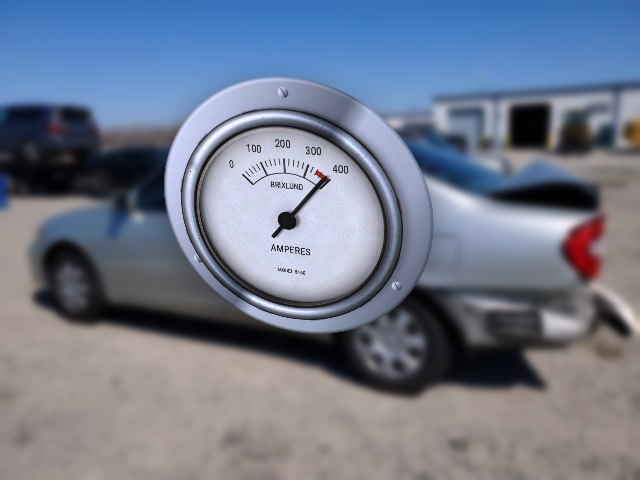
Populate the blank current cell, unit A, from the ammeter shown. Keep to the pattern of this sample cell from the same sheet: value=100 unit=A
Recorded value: value=380 unit=A
